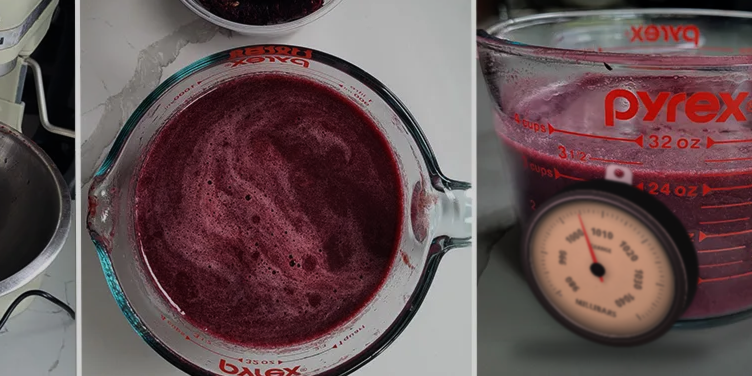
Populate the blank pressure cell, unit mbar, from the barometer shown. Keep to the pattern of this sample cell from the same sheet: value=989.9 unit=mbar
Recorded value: value=1005 unit=mbar
